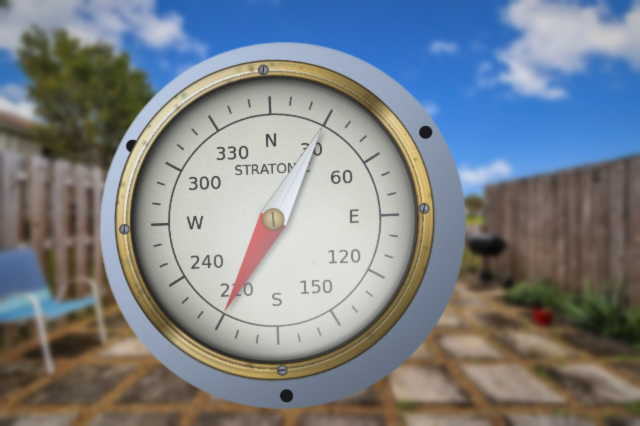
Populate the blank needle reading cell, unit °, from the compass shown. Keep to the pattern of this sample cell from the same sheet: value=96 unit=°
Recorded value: value=210 unit=°
